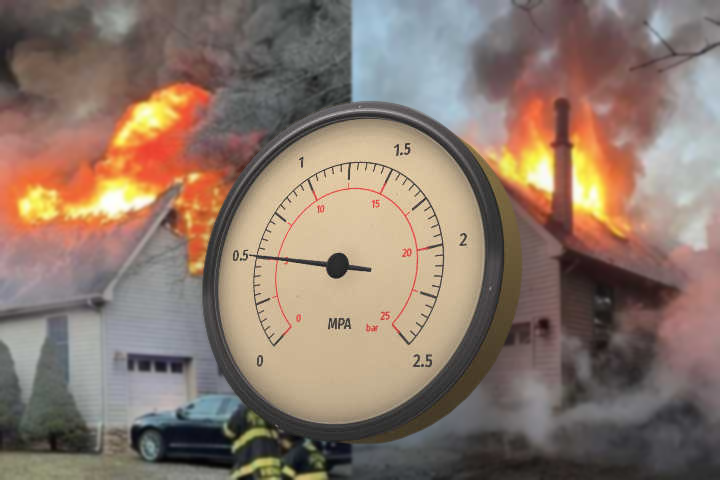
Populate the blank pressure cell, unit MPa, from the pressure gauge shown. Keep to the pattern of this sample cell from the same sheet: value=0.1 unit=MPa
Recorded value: value=0.5 unit=MPa
